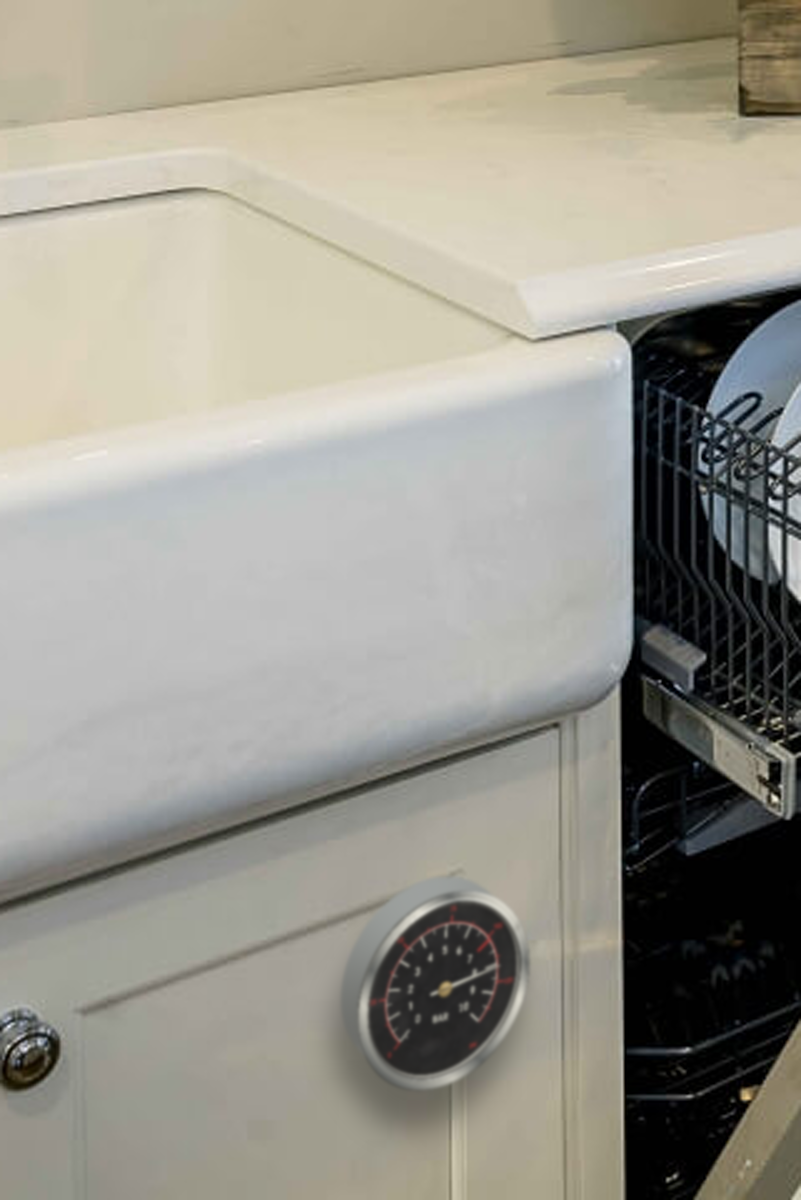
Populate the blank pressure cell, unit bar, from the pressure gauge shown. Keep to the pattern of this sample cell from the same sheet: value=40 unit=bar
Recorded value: value=8 unit=bar
